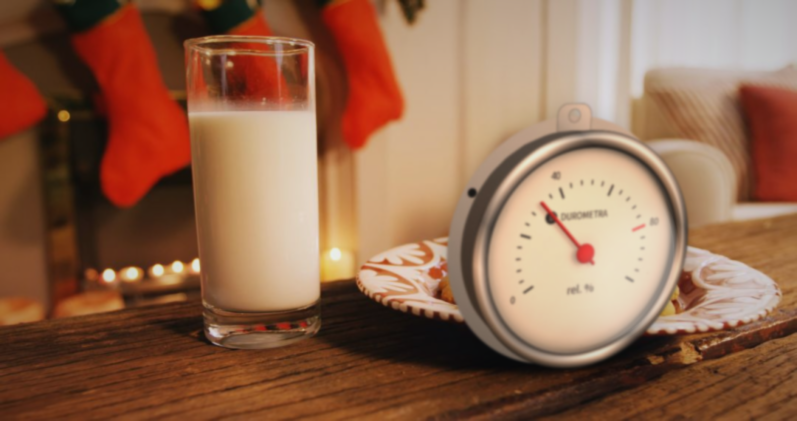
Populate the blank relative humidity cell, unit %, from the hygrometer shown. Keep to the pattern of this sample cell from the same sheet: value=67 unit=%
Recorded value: value=32 unit=%
